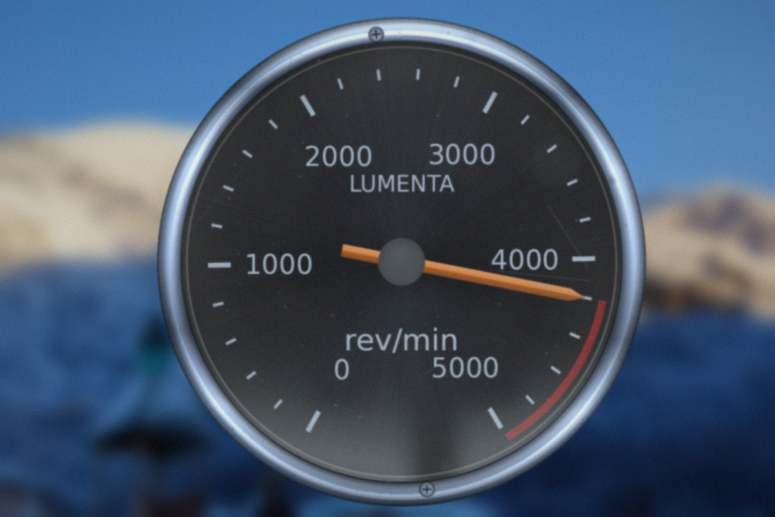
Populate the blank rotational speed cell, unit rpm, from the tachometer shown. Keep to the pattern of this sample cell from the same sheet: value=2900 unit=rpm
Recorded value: value=4200 unit=rpm
